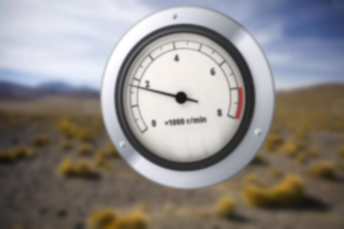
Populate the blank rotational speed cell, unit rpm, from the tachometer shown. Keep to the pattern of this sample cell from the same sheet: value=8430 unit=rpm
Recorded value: value=1750 unit=rpm
